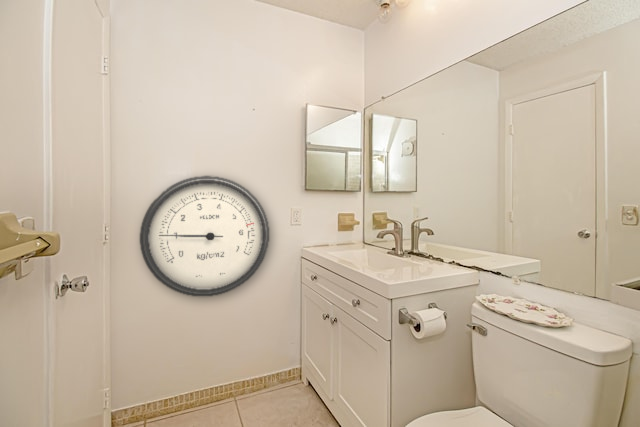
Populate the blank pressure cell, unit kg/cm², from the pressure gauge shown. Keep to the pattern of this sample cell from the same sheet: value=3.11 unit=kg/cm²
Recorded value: value=1 unit=kg/cm²
